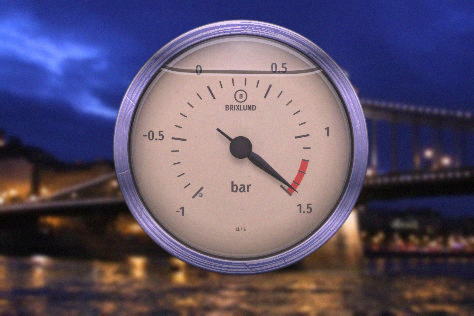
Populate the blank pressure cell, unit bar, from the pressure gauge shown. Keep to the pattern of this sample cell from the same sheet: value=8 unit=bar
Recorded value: value=1.45 unit=bar
